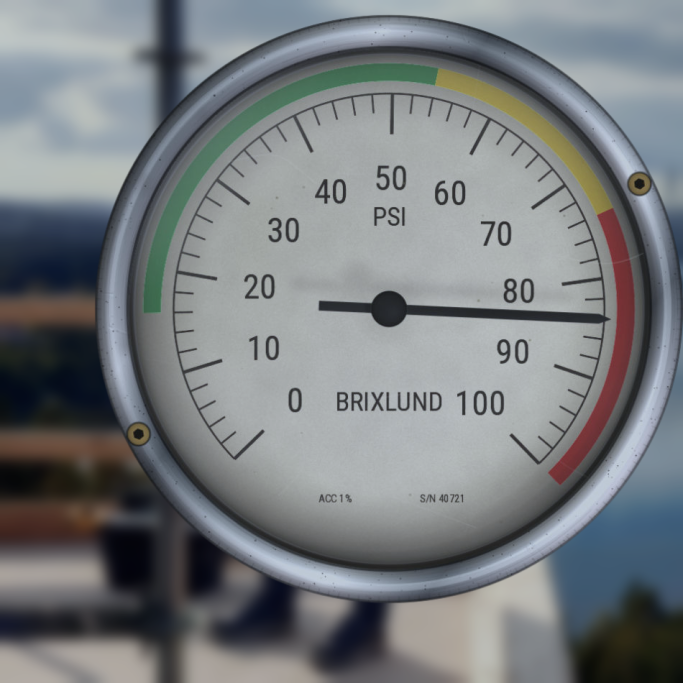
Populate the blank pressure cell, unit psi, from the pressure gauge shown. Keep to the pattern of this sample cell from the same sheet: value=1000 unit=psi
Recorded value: value=84 unit=psi
